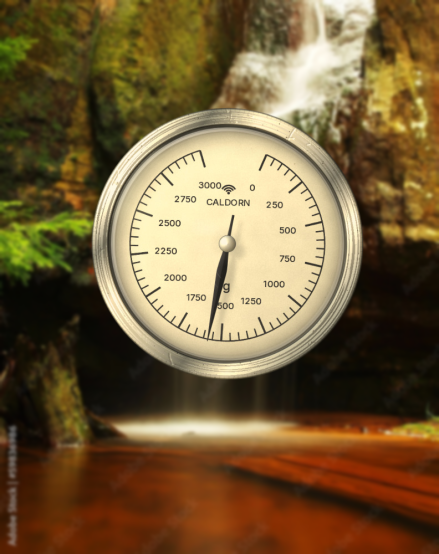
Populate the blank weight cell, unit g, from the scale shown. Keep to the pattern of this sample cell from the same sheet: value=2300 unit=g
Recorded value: value=1575 unit=g
